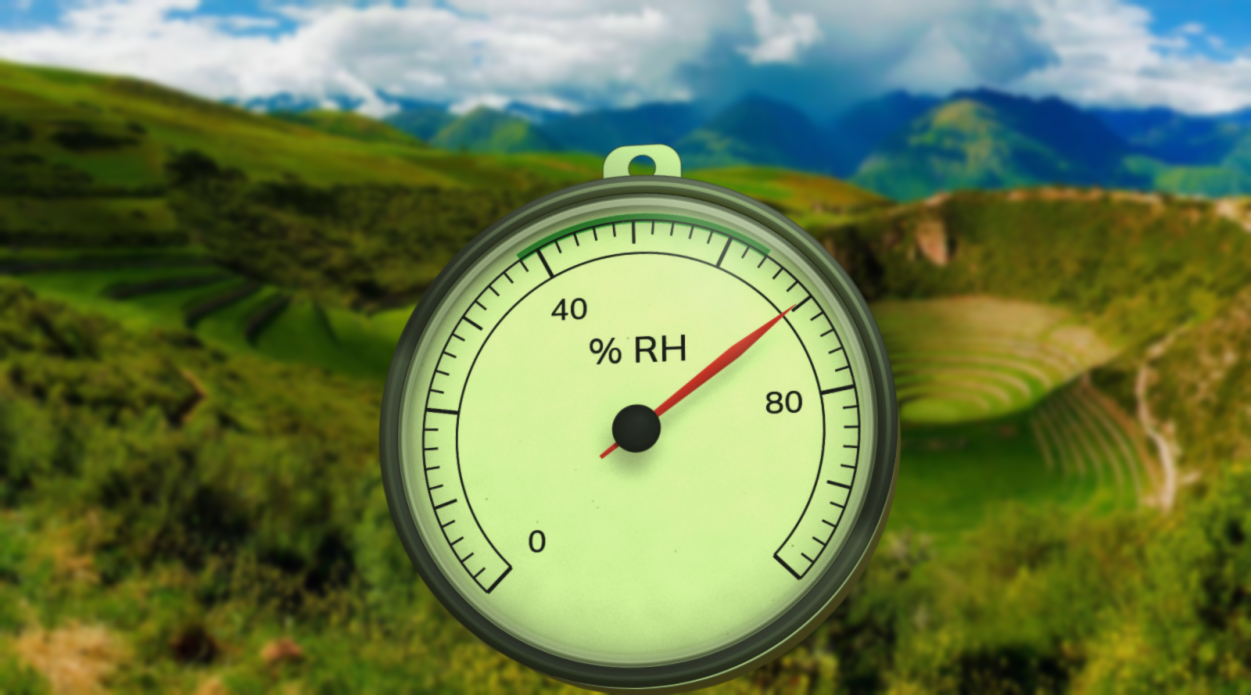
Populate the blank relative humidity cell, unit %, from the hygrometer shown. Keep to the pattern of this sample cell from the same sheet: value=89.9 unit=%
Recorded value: value=70 unit=%
